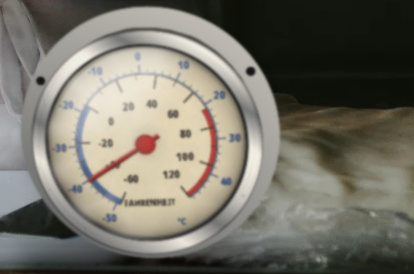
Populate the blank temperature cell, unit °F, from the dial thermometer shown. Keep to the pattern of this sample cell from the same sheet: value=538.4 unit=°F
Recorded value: value=-40 unit=°F
